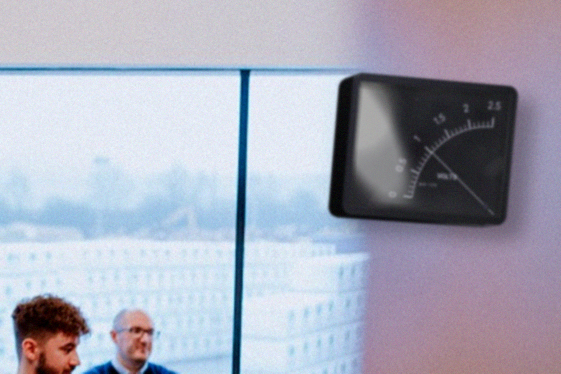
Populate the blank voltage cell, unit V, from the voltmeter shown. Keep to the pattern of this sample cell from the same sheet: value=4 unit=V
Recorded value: value=1 unit=V
